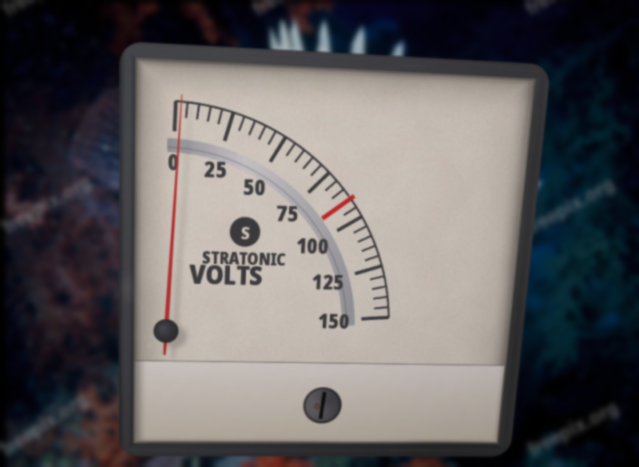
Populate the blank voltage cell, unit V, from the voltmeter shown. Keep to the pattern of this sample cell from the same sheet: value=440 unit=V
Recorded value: value=2.5 unit=V
